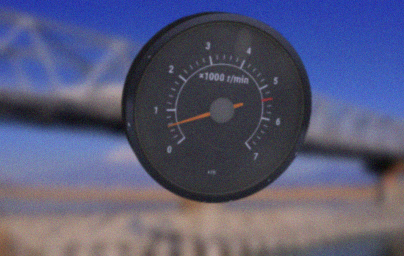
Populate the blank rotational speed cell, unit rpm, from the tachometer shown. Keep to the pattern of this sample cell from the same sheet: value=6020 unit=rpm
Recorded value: value=600 unit=rpm
